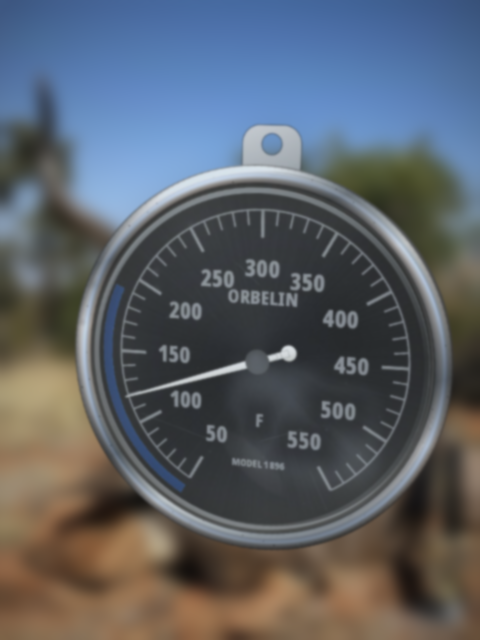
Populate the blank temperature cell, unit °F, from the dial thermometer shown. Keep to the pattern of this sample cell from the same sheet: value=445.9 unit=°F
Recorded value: value=120 unit=°F
